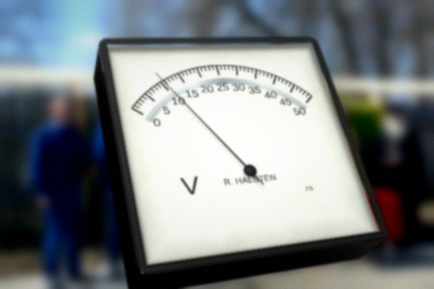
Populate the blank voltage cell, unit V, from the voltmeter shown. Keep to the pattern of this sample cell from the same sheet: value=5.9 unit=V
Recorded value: value=10 unit=V
